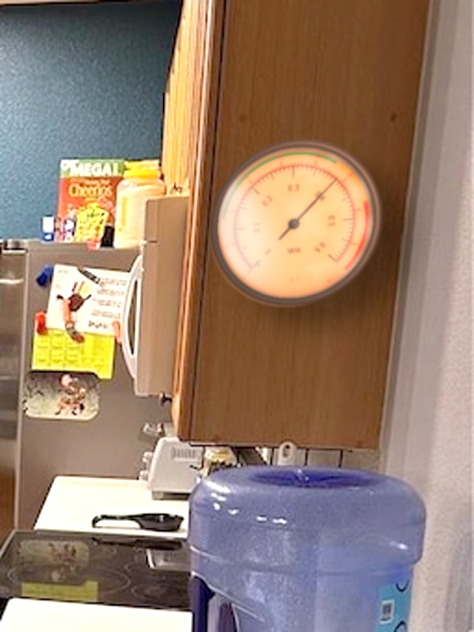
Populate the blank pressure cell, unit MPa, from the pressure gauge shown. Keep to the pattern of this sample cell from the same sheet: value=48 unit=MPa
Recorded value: value=0.4 unit=MPa
